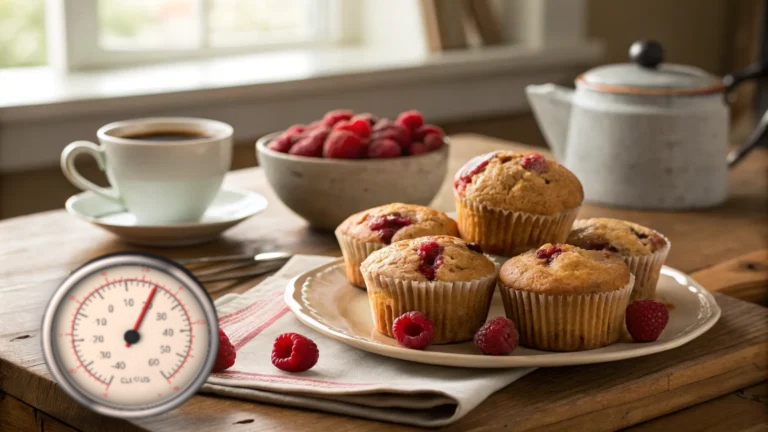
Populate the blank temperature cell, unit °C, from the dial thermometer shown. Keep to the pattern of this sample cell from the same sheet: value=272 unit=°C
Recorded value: value=20 unit=°C
